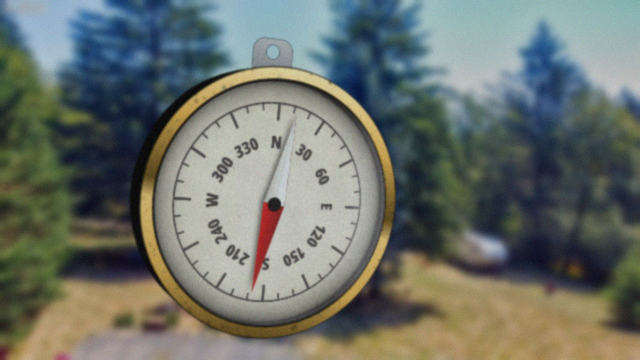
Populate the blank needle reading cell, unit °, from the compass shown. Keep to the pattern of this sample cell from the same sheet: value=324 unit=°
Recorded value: value=190 unit=°
